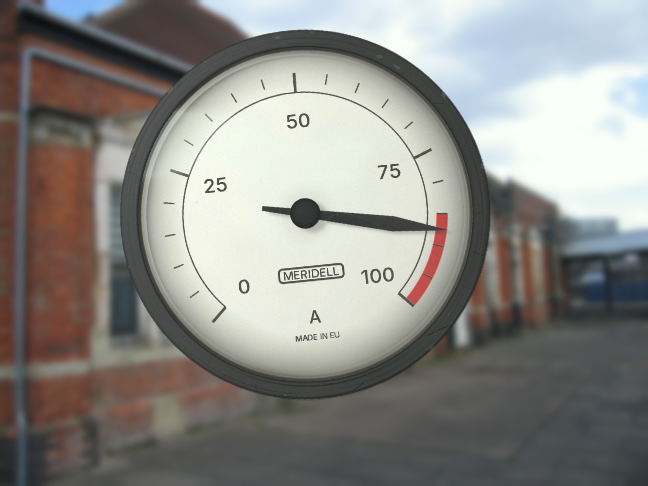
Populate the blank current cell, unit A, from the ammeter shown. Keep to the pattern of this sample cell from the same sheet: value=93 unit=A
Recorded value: value=87.5 unit=A
